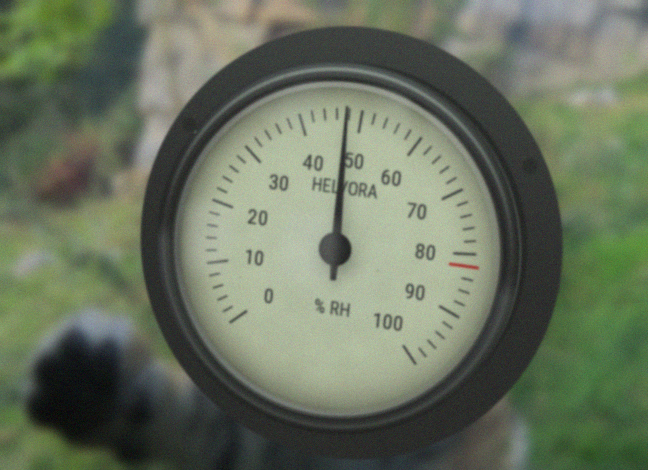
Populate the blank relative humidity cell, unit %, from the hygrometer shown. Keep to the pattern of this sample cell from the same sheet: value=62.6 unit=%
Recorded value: value=48 unit=%
